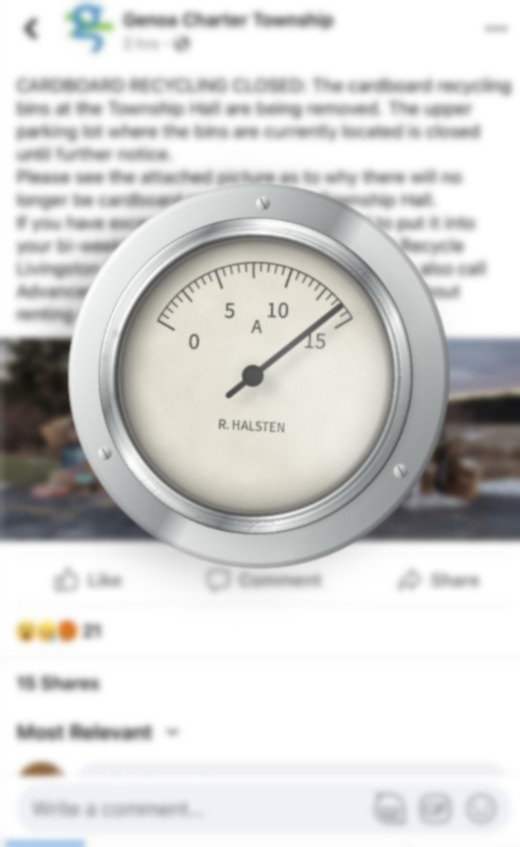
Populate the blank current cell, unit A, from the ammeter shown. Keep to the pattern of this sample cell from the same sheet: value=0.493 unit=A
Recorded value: value=14 unit=A
